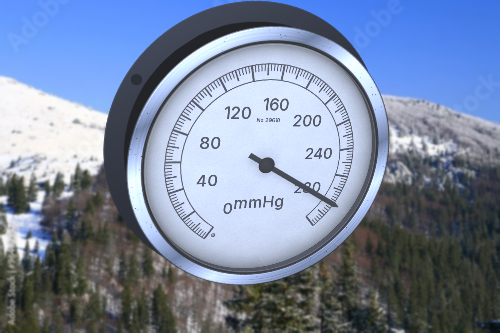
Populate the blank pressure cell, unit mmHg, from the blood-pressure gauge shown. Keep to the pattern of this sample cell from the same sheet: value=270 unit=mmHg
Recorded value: value=280 unit=mmHg
